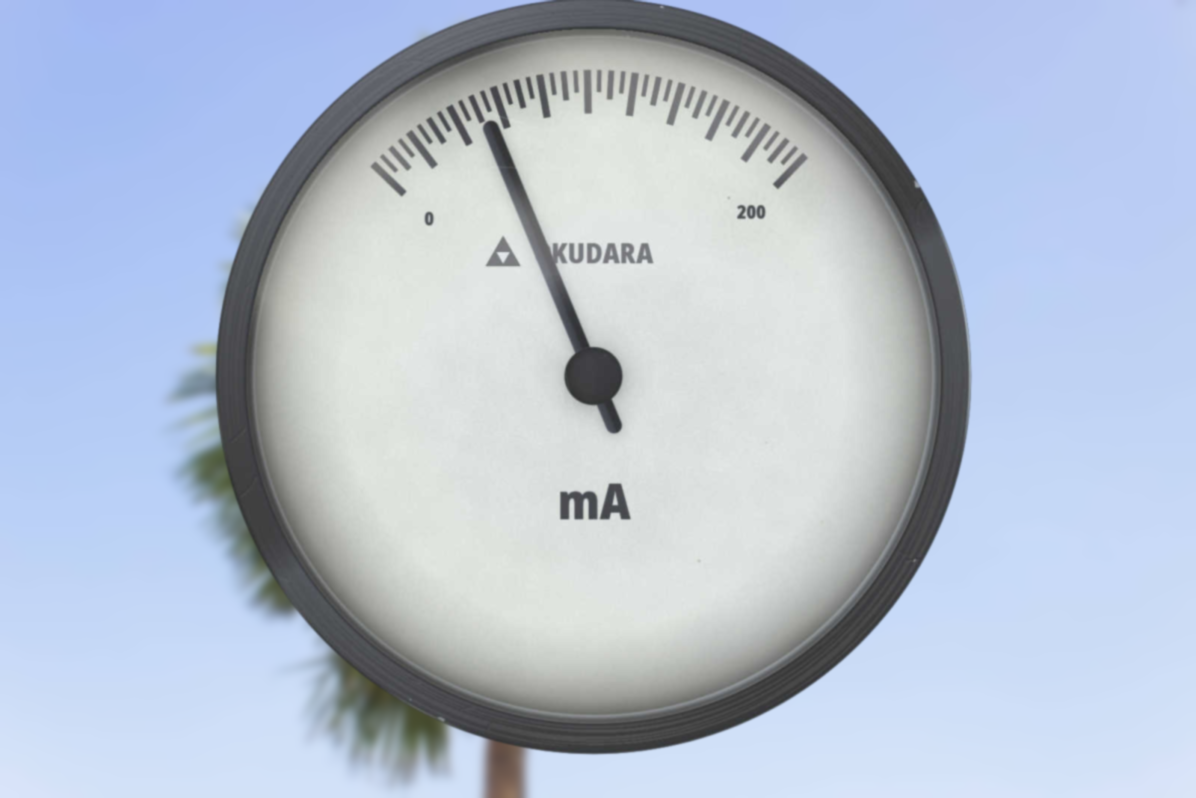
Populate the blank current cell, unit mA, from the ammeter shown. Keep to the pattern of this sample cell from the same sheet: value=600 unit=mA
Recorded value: value=52.5 unit=mA
